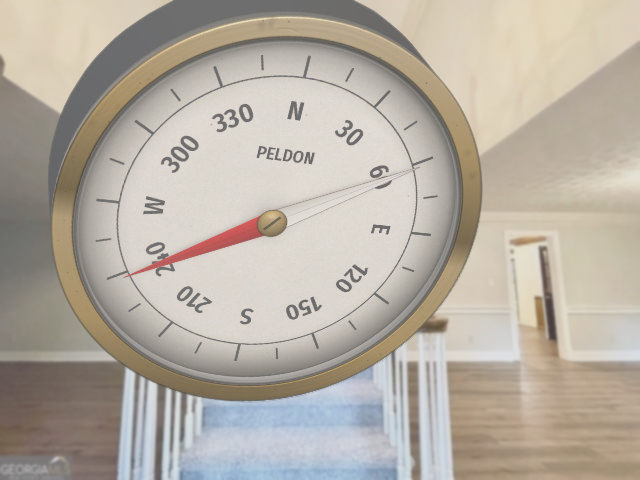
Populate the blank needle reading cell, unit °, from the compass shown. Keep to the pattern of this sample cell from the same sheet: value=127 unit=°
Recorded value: value=240 unit=°
